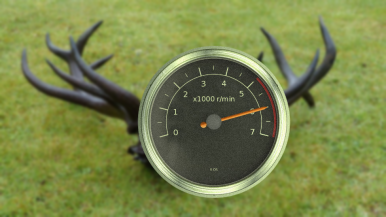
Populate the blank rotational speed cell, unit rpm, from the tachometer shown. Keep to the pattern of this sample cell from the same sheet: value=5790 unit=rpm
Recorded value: value=6000 unit=rpm
